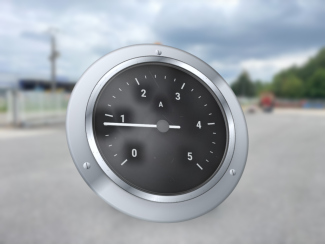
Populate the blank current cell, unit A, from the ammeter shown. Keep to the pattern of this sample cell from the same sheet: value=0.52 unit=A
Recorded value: value=0.8 unit=A
